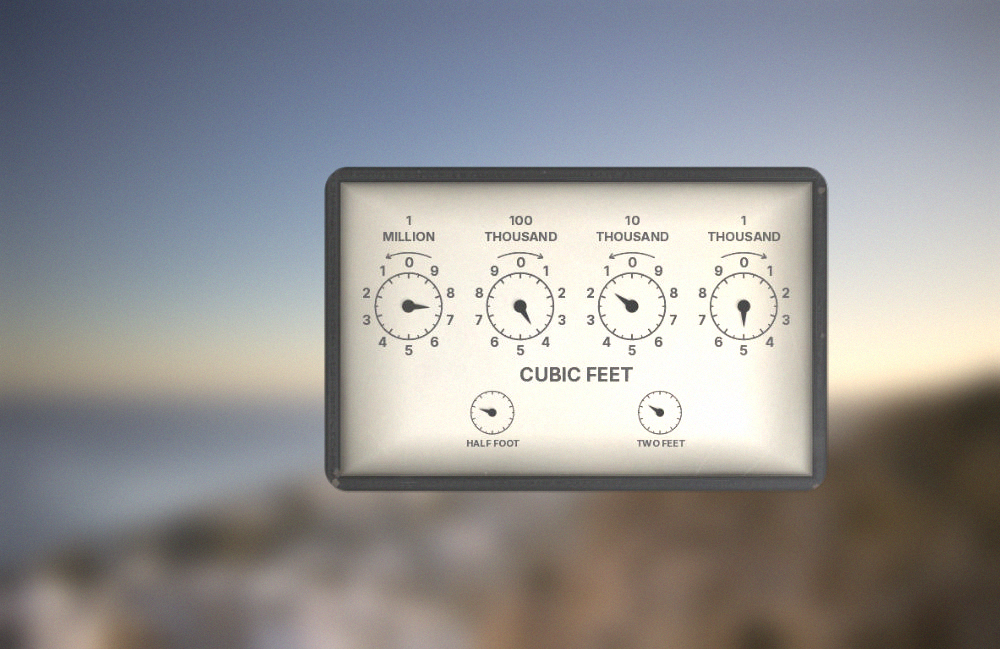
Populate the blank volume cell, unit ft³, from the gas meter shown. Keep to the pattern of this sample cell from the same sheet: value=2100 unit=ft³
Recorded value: value=741500 unit=ft³
